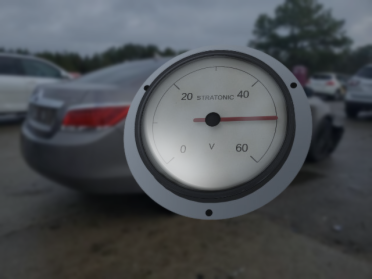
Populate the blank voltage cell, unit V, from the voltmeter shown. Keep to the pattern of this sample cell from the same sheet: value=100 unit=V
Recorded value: value=50 unit=V
